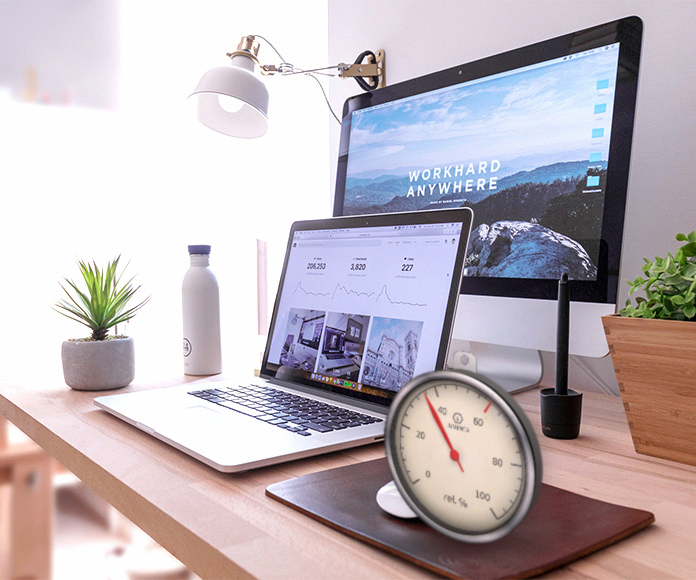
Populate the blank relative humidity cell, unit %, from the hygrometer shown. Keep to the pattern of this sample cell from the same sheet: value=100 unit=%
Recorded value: value=36 unit=%
